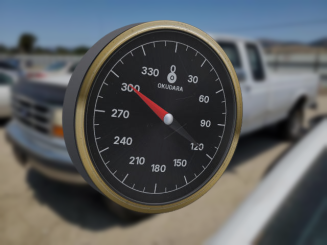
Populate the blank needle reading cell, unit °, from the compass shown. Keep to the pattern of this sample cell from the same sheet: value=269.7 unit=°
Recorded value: value=300 unit=°
